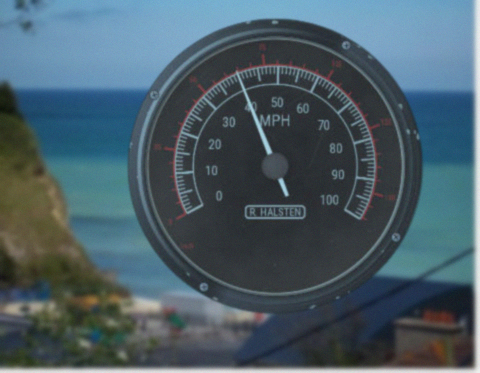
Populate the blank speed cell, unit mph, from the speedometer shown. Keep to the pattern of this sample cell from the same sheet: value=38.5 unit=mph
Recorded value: value=40 unit=mph
